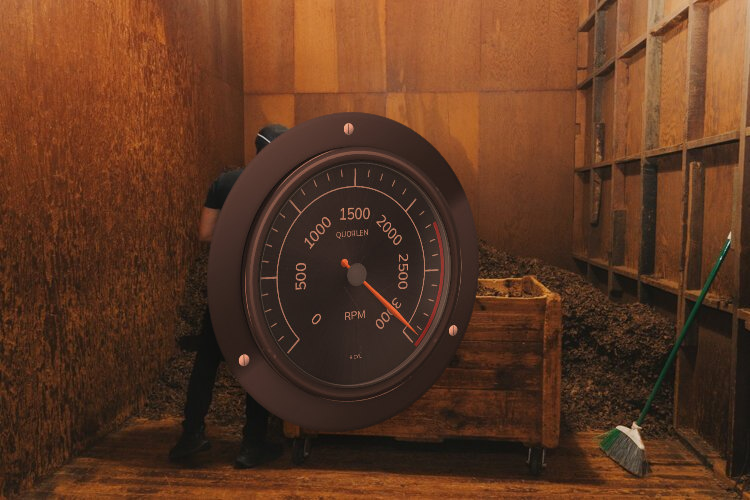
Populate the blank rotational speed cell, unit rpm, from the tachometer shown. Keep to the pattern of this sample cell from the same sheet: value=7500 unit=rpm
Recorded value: value=2950 unit=rpm
